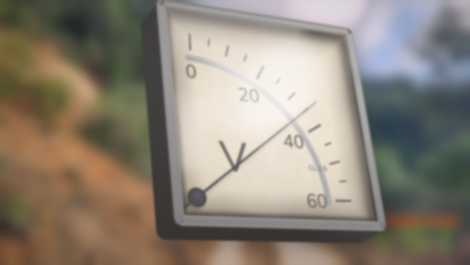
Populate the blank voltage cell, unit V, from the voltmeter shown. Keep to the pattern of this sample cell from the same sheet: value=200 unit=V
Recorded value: value=35 unit=V
